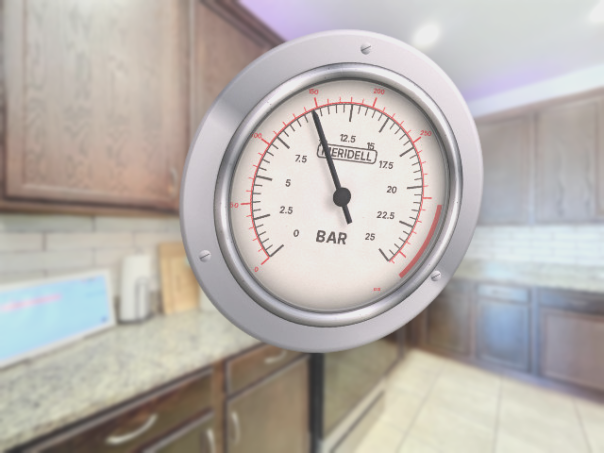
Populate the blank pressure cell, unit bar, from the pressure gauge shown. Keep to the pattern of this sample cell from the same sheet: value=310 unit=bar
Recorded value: value=10 unit=bar
